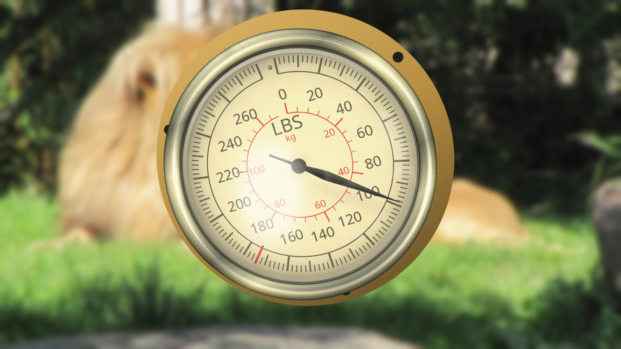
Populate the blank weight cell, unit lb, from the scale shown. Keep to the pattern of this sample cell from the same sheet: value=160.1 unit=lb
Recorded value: value=98 unit=lb
